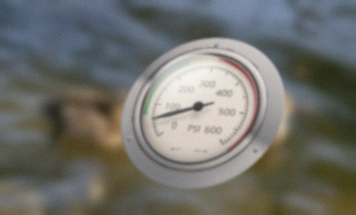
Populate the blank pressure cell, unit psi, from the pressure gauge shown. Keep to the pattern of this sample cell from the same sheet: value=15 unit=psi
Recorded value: value=50 unit=psi
